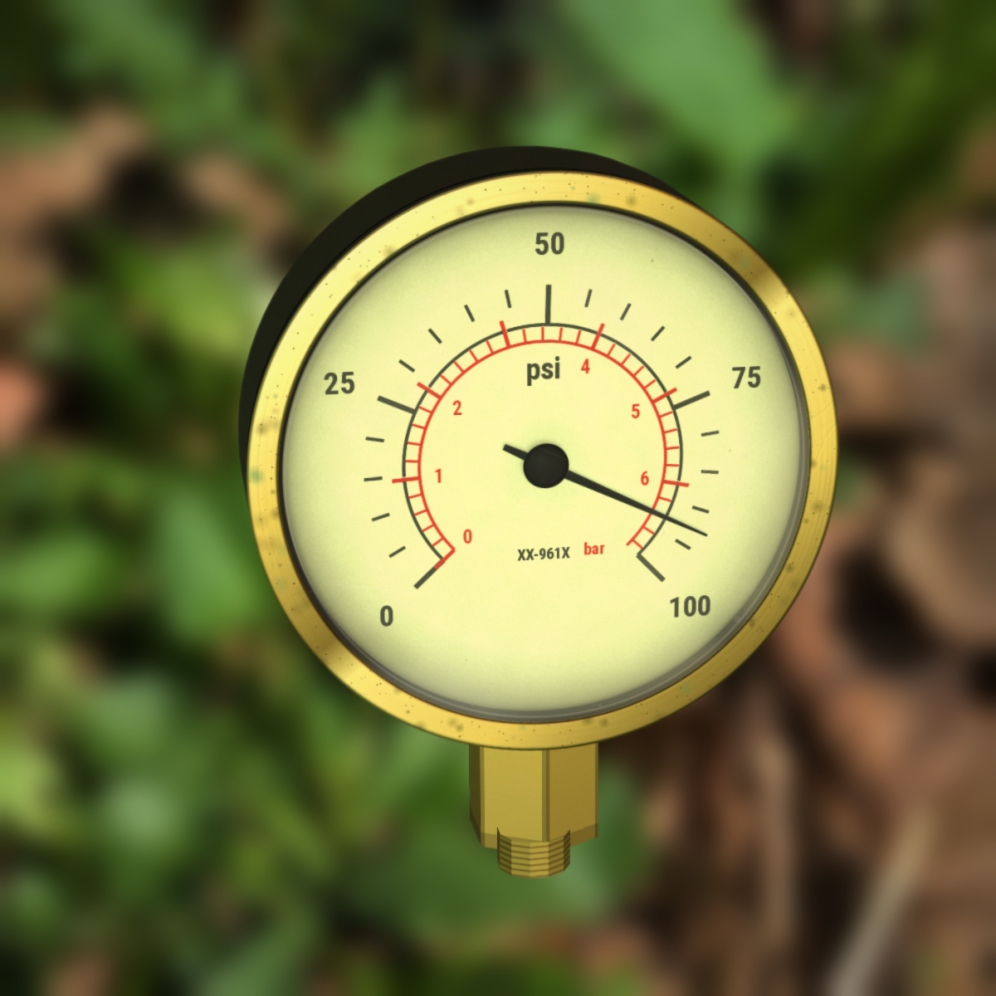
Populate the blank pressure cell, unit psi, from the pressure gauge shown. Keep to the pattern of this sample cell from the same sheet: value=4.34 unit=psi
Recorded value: value=92.5 unit=psi
